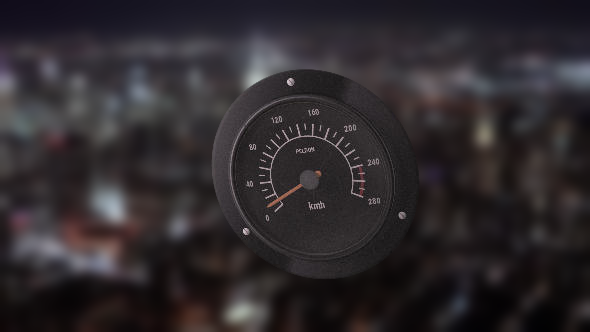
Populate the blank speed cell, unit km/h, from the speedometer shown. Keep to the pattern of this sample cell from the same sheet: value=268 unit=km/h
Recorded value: value=10 unit=km/h
